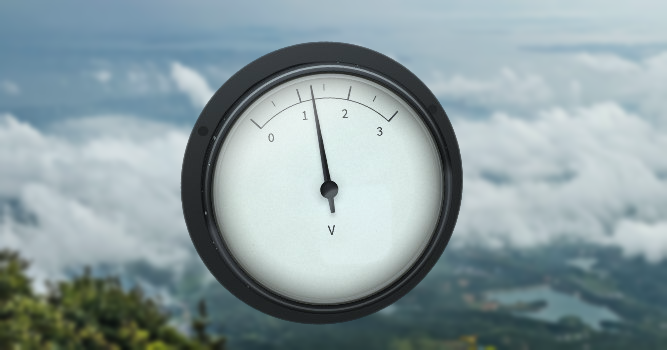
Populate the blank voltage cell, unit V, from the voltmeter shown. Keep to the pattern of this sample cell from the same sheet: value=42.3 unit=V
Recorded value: value=1.25 unit=V
